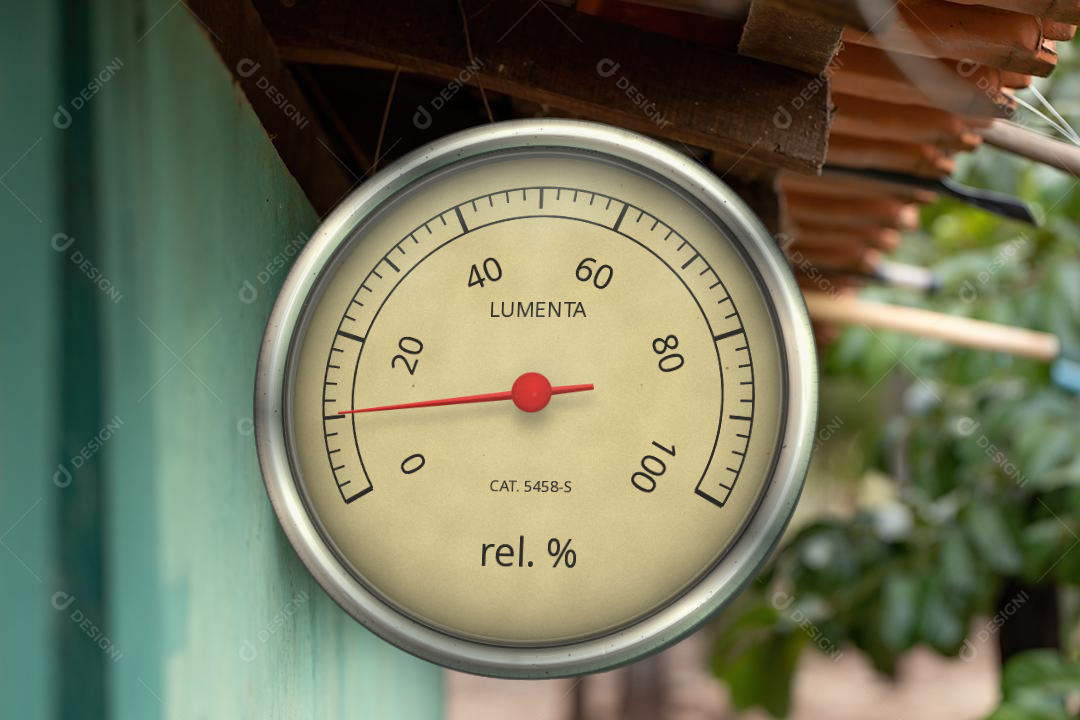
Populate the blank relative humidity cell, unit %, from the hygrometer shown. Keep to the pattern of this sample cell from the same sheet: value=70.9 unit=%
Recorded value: value=10 unit=%
